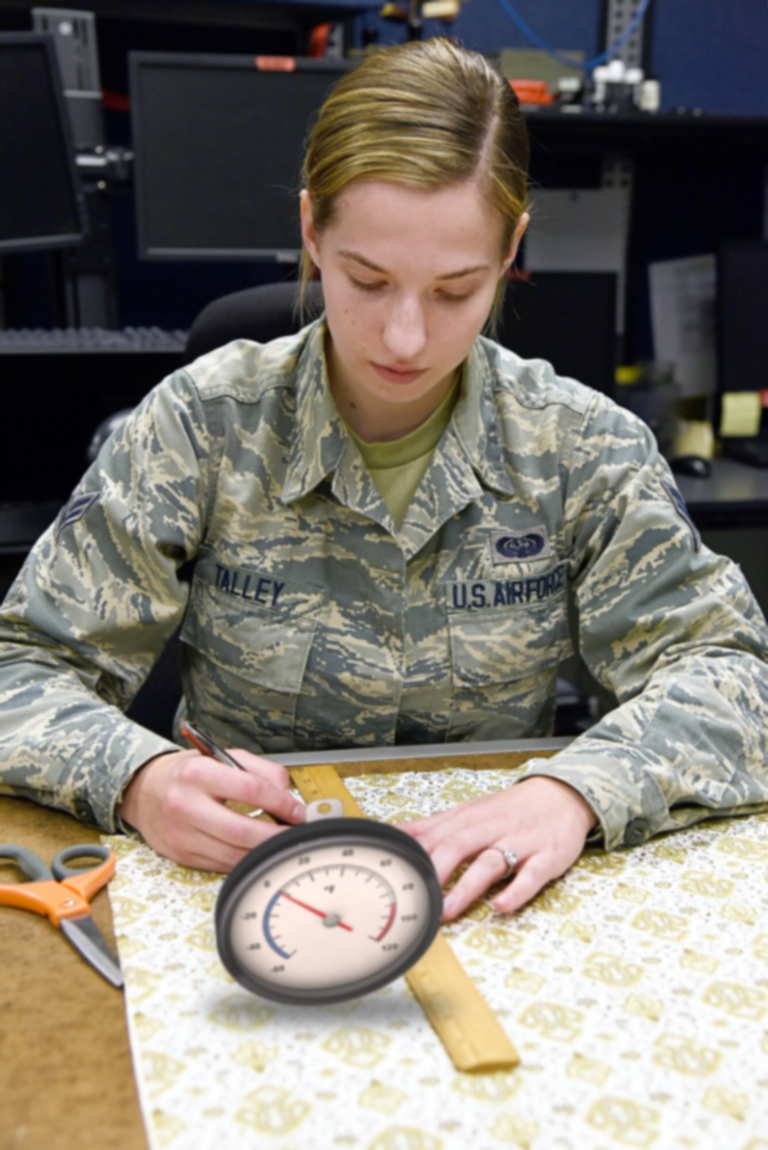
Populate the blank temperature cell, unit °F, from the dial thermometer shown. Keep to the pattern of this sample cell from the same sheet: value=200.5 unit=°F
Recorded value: value=0 unit=°F
